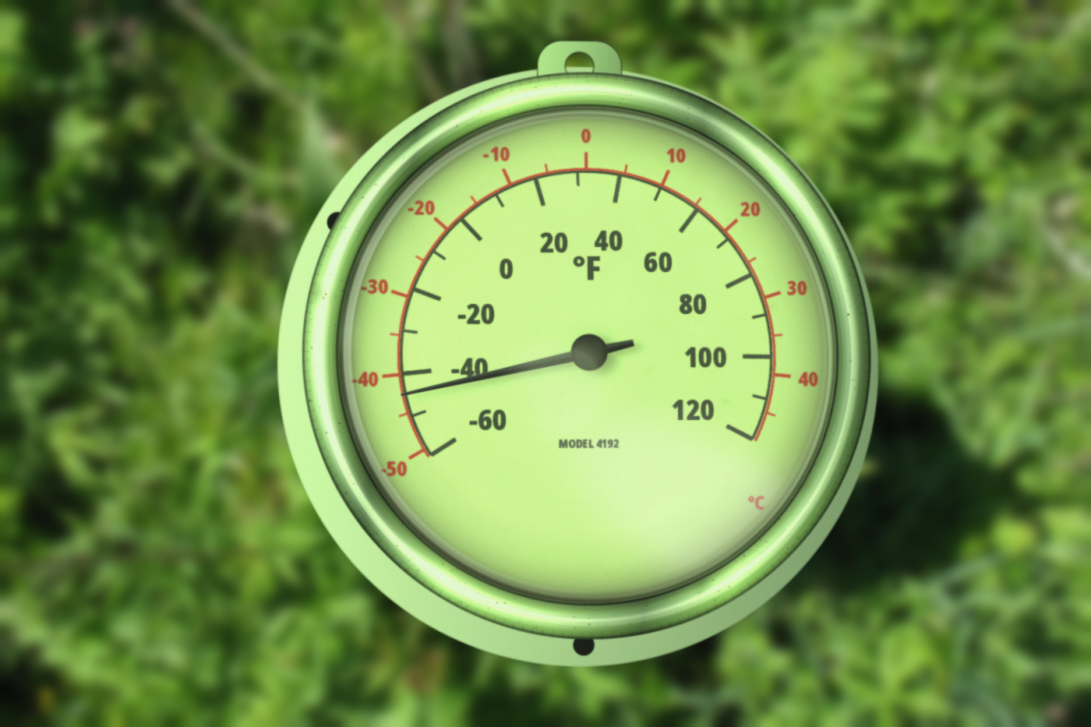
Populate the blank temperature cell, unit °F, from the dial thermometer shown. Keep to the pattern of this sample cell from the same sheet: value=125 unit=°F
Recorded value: value=-45 unit=°F
